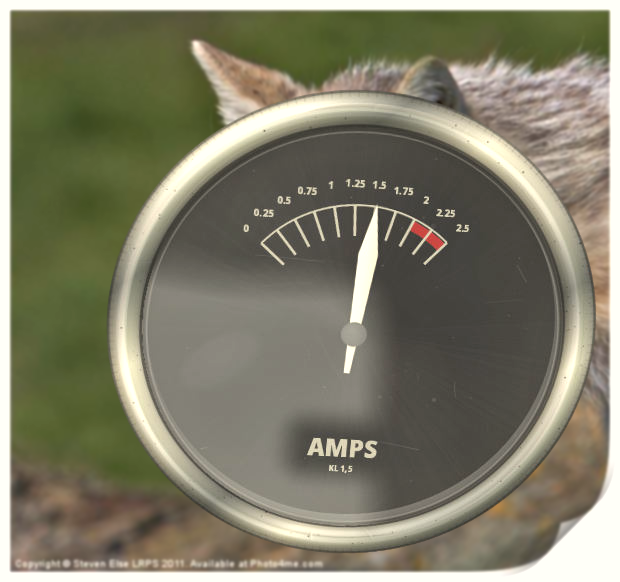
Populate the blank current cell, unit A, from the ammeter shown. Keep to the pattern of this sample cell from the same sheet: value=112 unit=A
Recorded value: value=1.5 unit=A
